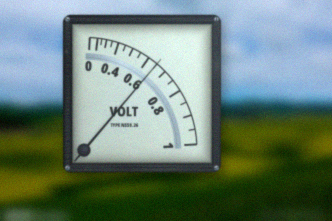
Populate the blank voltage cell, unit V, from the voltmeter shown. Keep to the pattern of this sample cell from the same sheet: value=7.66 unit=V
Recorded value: value=0.65 unit=V
